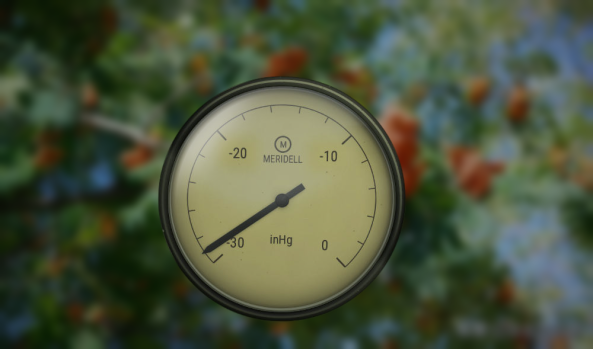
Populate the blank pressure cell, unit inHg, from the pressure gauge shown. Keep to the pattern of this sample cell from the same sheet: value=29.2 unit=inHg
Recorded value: value=-29 unit=inHg
